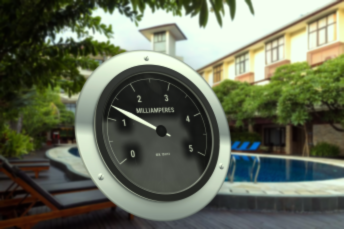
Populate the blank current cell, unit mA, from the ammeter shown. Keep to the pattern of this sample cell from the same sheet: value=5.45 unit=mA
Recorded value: value=1.25 unit=mA
